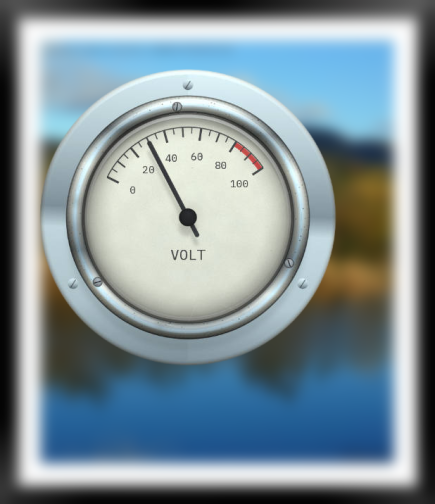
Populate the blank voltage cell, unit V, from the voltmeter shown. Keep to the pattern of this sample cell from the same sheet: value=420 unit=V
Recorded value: value=30 unit=V
